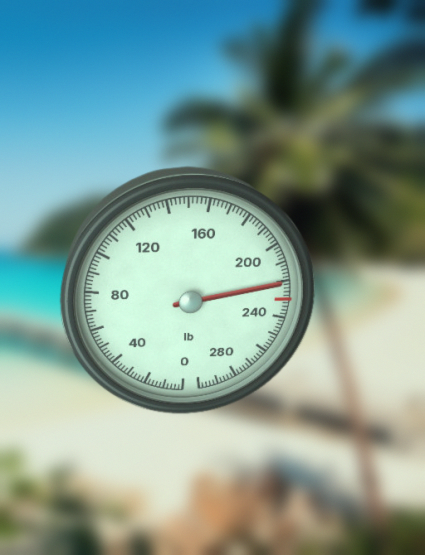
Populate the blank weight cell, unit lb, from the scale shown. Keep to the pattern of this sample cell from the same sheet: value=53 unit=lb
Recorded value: value=220 unit=lb
